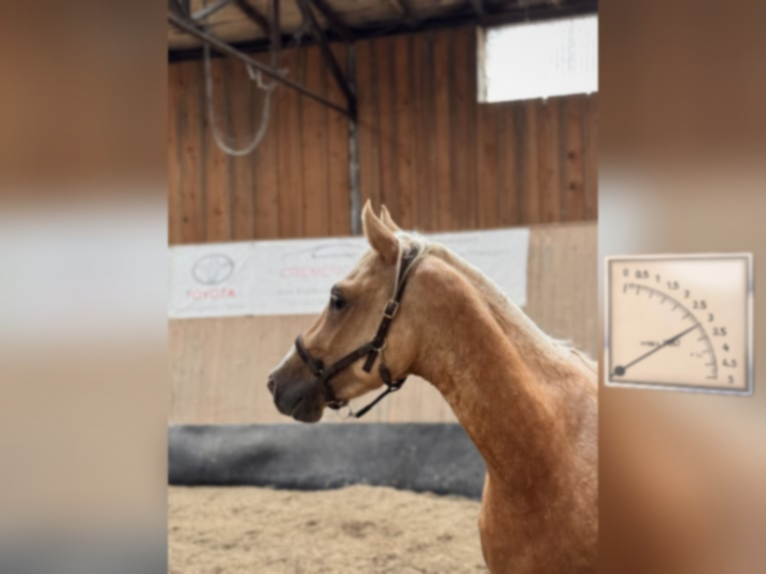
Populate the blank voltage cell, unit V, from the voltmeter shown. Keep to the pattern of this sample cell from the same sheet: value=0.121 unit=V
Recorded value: value=3 unit=V
